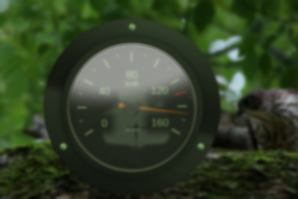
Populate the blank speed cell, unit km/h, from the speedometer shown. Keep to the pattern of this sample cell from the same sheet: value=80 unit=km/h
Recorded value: value=145 unit=km/h
